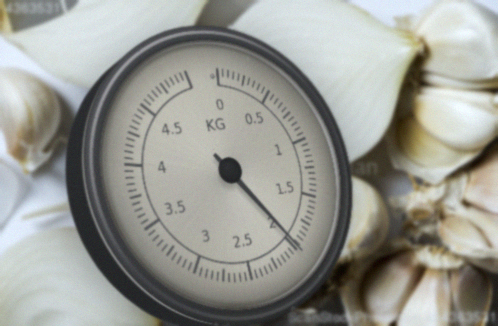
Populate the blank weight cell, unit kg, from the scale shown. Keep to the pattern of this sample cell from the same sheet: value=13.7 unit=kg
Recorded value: value=2 unit=kg
